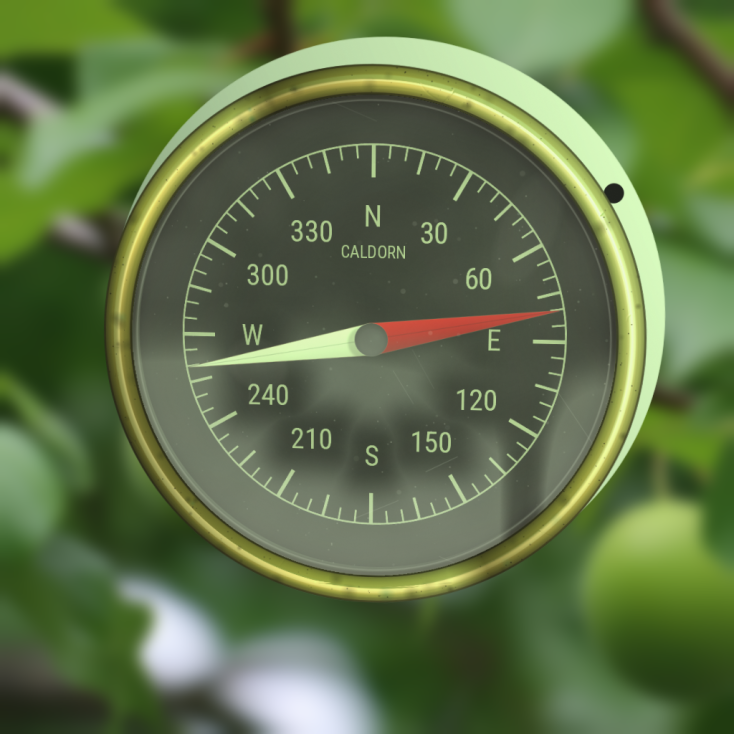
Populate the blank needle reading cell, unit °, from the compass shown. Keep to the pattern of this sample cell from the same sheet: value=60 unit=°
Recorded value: value=80 unit=°
